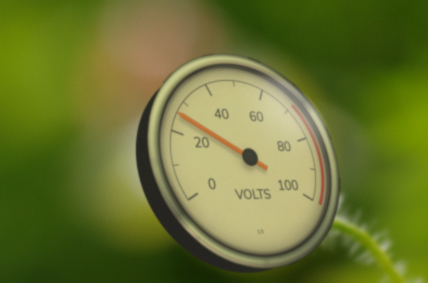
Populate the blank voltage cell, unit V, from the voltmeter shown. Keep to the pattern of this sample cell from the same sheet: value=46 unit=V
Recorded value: value=25 unit=V
